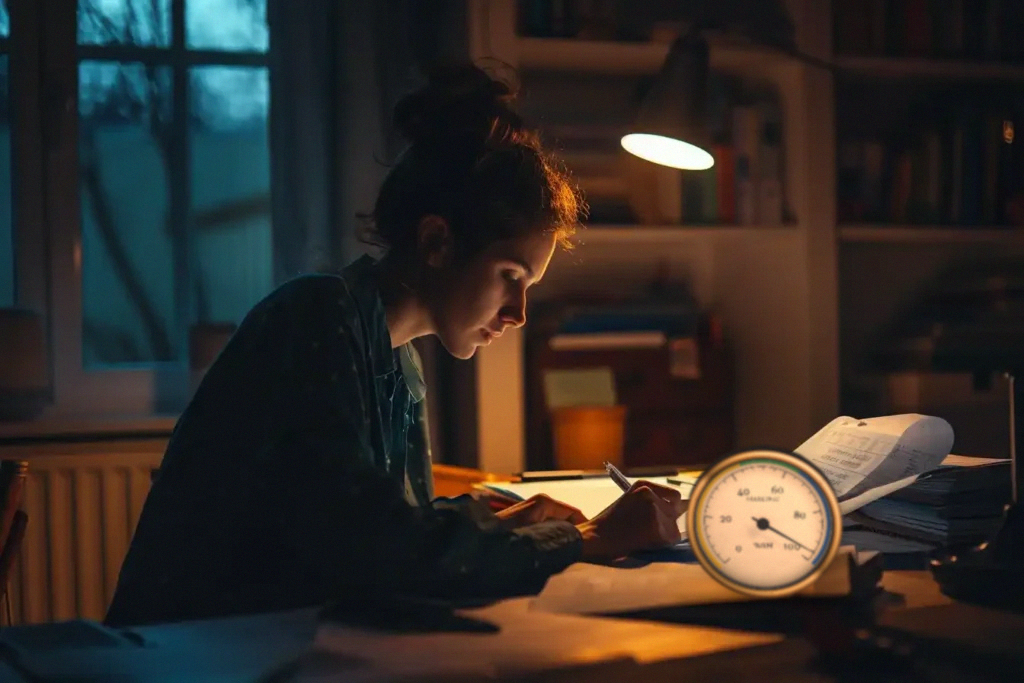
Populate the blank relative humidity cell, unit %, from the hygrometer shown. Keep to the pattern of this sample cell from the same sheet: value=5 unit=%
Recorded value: value=96 unit=%
